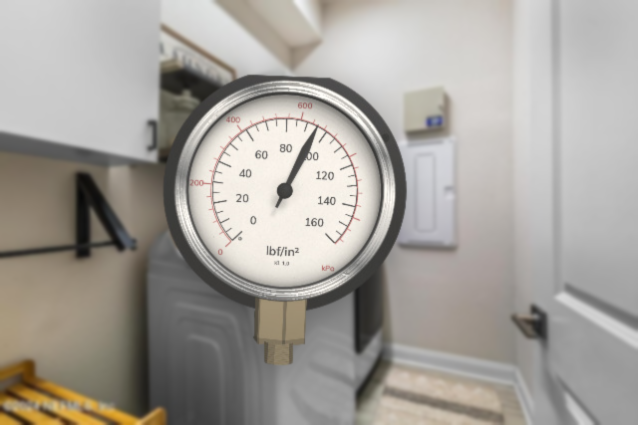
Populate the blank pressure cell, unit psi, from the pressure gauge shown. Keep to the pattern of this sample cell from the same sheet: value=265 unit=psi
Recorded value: value=95 unit=psi
